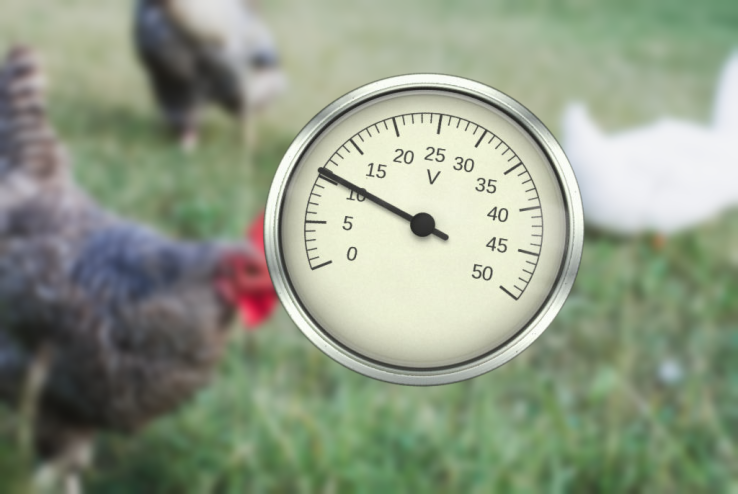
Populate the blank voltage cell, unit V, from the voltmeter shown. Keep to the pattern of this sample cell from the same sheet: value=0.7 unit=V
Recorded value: value=10.5 unit=V
